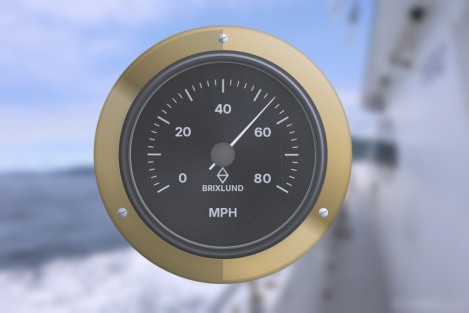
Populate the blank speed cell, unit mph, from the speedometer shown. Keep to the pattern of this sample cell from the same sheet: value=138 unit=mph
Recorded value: value=54 unit=mph
